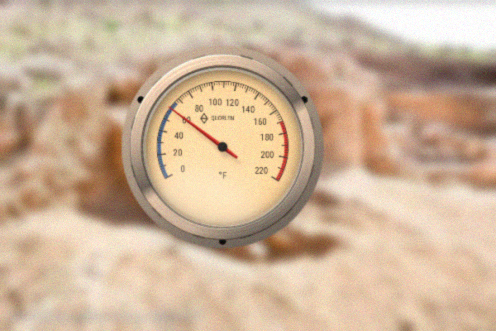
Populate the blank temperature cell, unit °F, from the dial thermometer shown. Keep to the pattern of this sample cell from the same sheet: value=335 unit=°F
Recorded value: value=60 unit=°F
